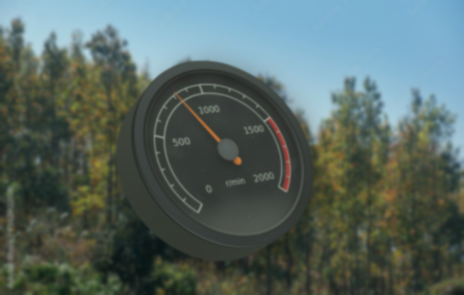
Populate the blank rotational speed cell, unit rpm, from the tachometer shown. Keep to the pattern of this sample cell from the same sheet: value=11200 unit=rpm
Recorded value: value=800 unit=rpm
